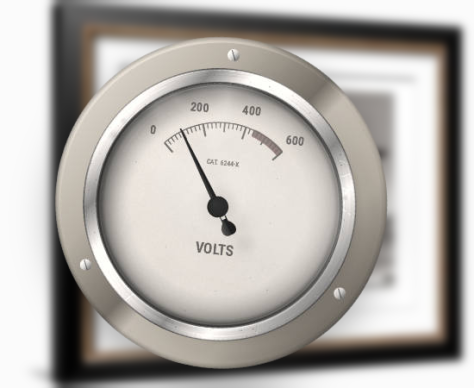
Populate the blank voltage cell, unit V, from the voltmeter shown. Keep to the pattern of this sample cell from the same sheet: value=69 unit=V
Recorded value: value=100 unit=V
